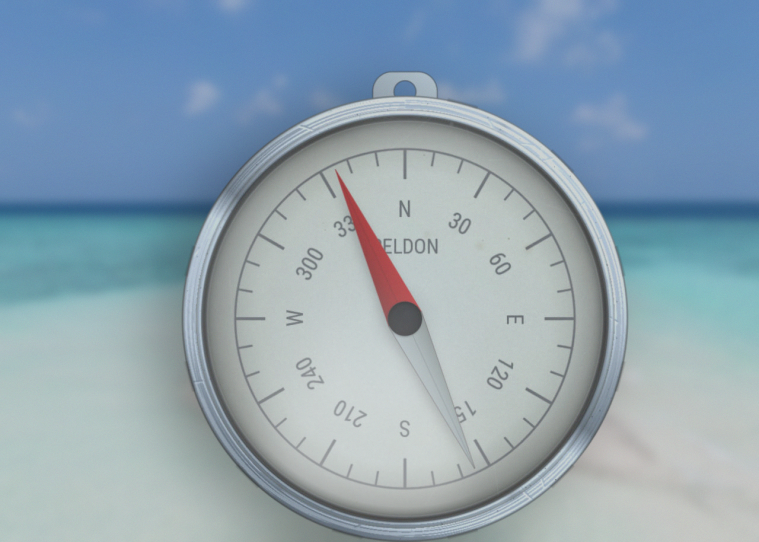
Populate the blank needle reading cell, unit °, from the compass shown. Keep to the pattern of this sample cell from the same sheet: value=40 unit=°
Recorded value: value=335 unit=°
